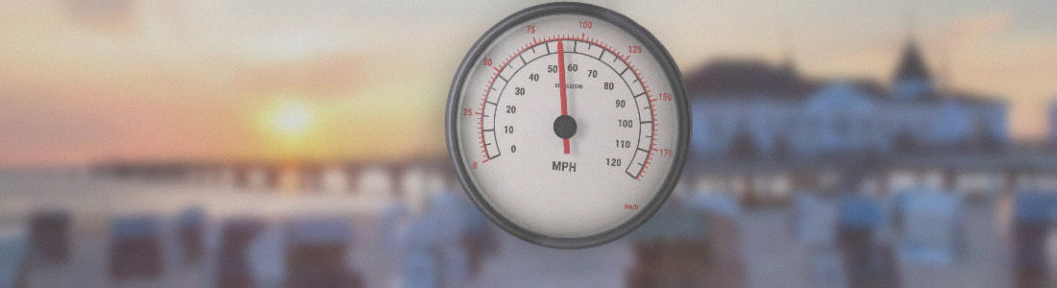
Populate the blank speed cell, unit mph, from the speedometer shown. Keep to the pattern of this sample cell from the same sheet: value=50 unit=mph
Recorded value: value=55 unit=mph
